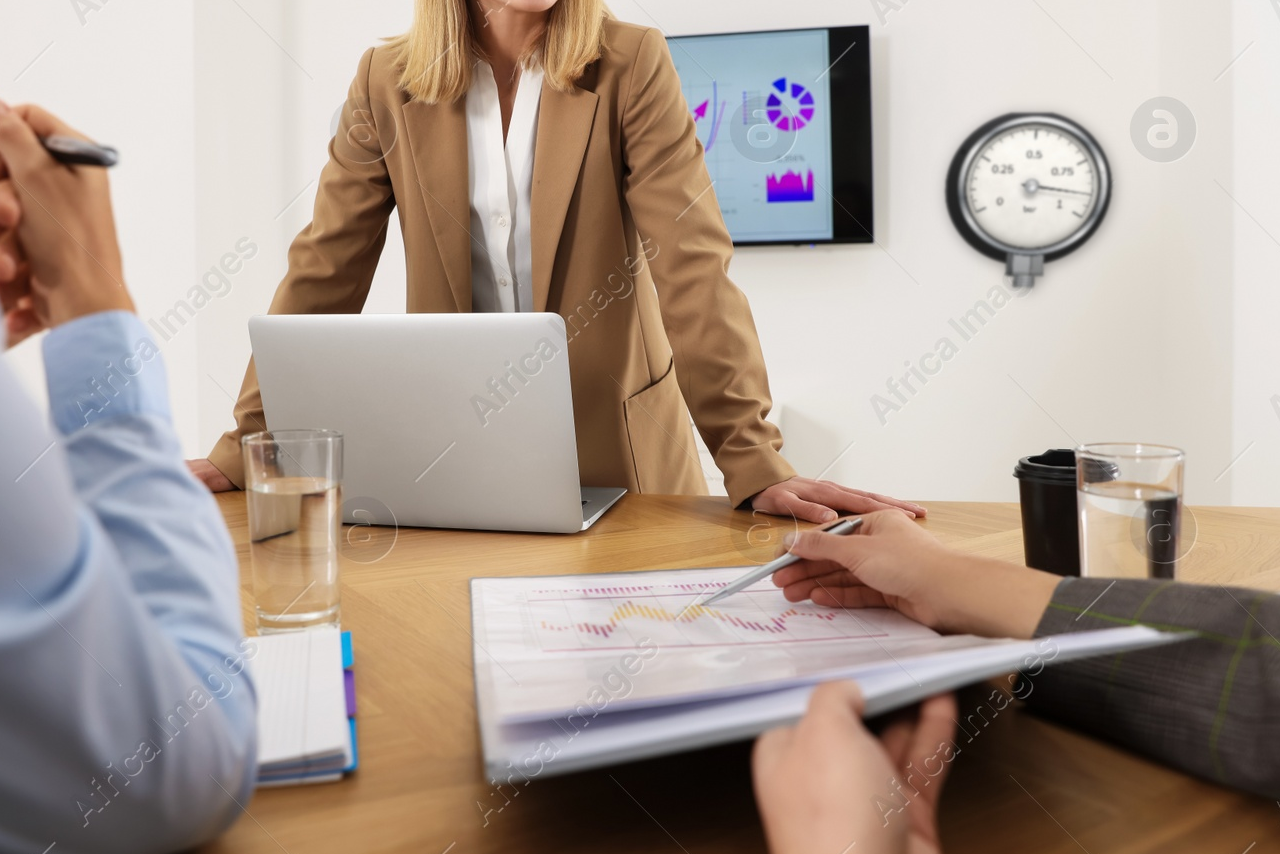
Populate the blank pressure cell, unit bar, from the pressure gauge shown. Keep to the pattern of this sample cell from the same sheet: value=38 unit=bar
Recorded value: value=0.9 unit=bar
